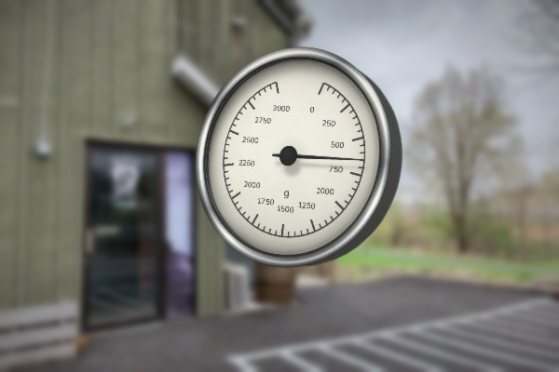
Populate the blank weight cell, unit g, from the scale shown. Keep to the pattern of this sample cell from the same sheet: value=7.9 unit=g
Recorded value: value=650 unit=g
